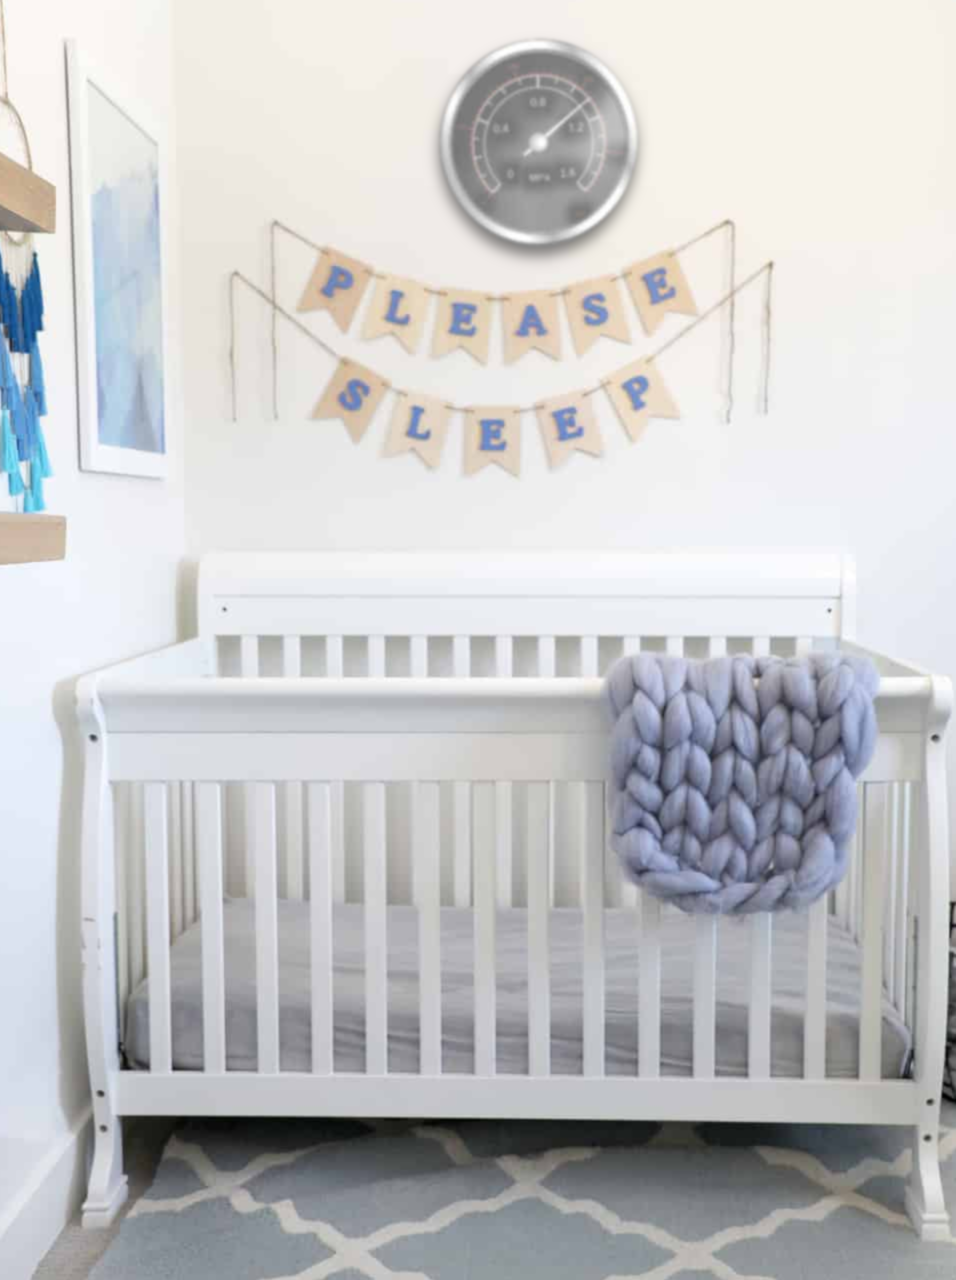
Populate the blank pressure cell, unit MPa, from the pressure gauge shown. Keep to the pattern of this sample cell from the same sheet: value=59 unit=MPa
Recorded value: value=1.1 unit=MPa
